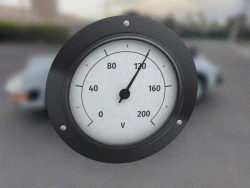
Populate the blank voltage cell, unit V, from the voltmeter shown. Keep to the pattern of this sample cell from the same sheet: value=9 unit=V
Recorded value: value=120 unit=V
